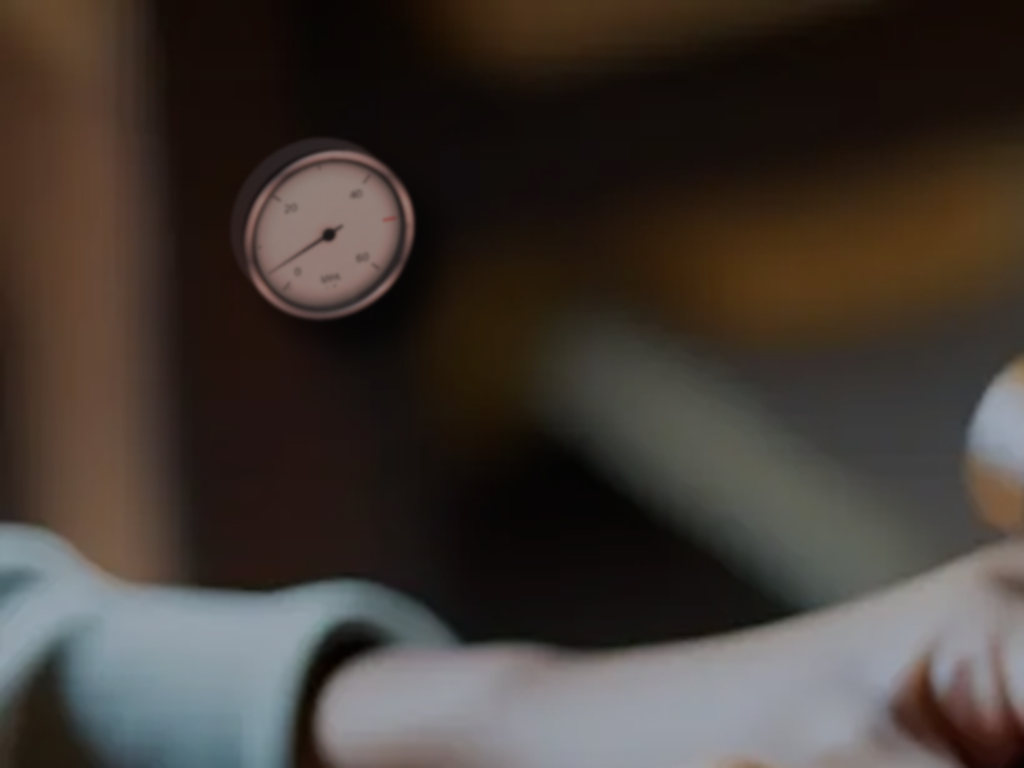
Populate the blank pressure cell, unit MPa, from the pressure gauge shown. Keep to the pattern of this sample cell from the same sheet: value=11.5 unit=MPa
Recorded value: value=5 unit=MPa
